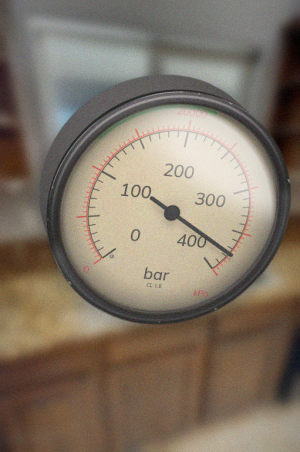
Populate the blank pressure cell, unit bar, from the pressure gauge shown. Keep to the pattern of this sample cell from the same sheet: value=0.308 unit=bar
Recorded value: value=375 unit=bar
